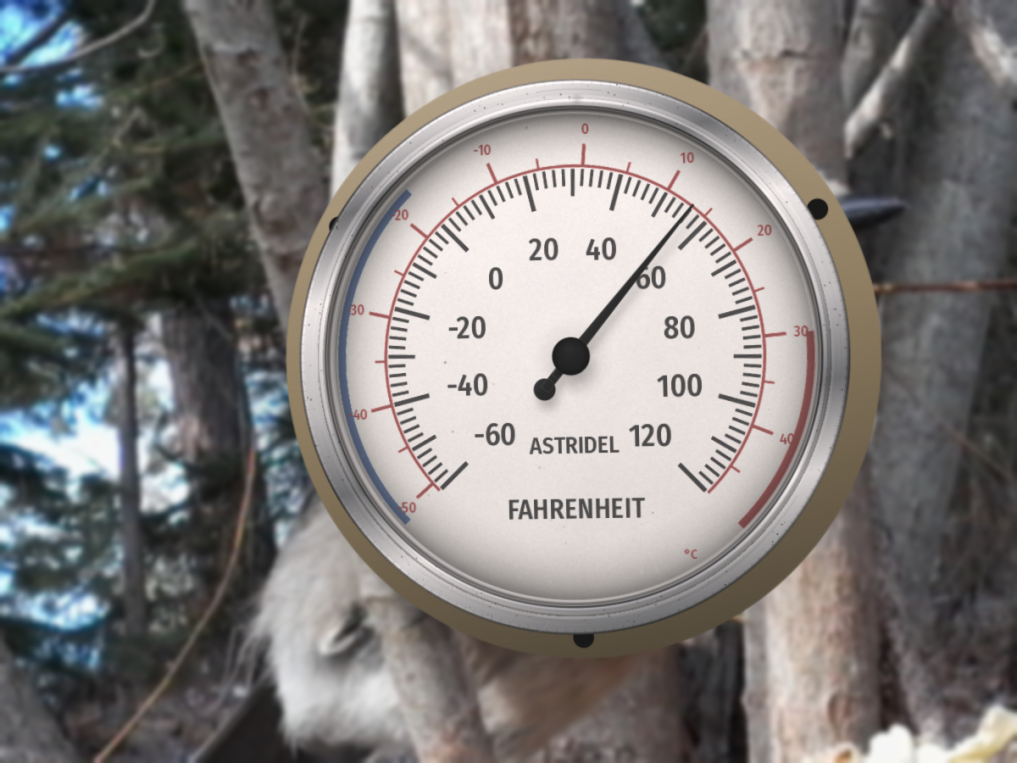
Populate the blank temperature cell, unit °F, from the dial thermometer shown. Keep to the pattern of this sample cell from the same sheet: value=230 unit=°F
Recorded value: value=56 unit=°F
